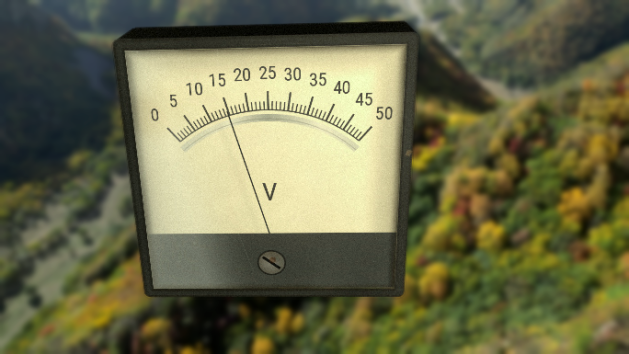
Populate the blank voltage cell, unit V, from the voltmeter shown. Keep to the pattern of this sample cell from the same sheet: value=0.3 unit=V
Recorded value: value=15 unit=V
